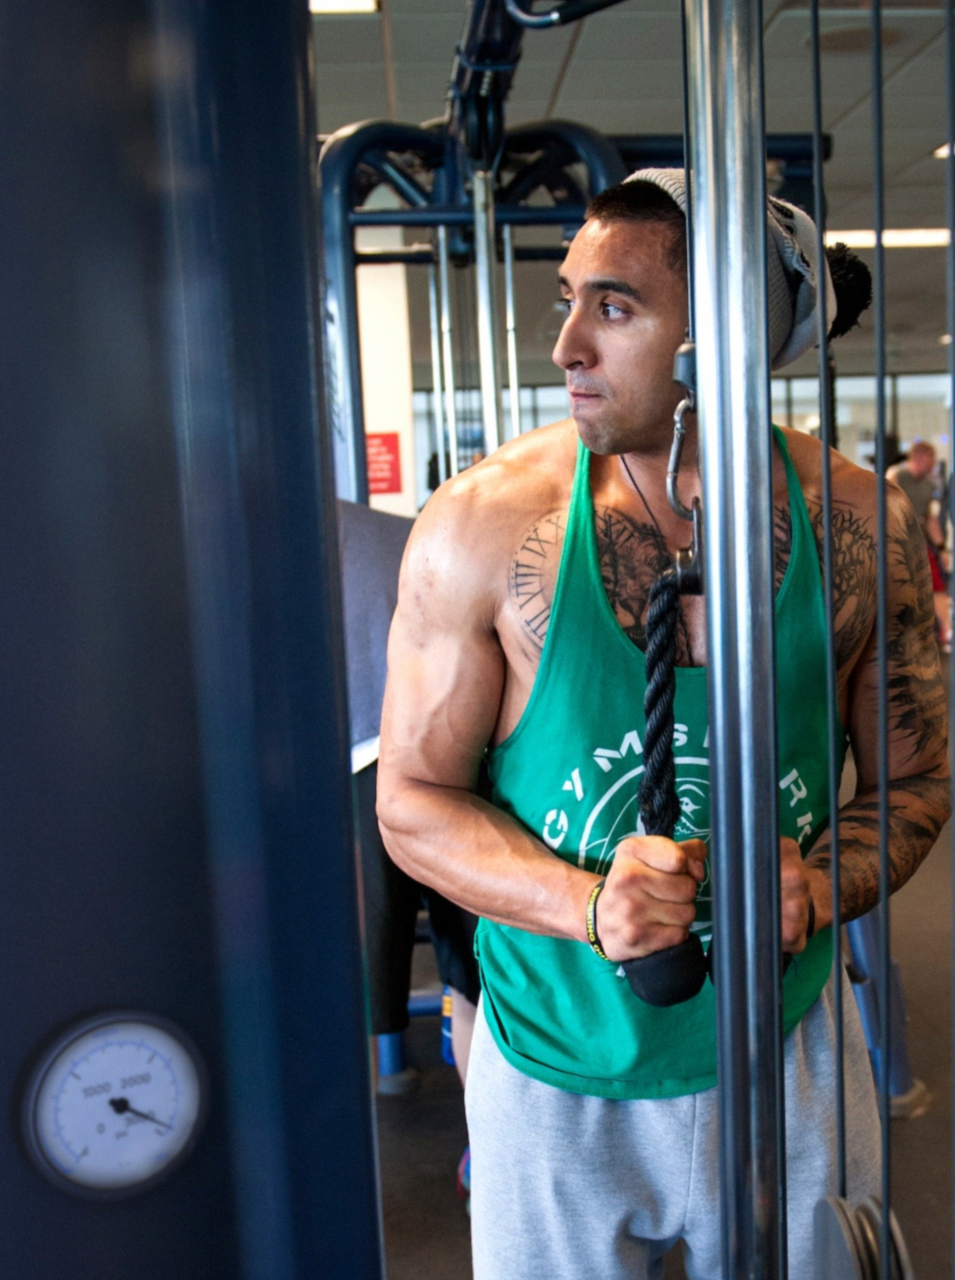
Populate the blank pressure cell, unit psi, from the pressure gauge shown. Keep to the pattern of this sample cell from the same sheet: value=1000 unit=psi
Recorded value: value=2900 unit=psi
